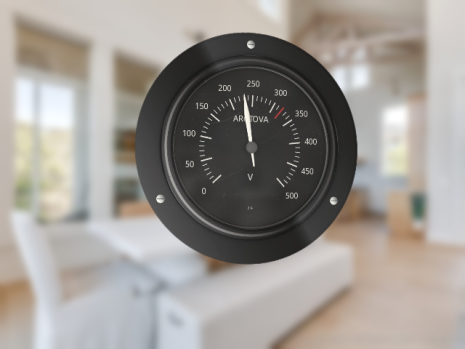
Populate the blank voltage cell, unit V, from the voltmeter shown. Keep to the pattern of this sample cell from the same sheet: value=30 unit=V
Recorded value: value=230 unit=V
